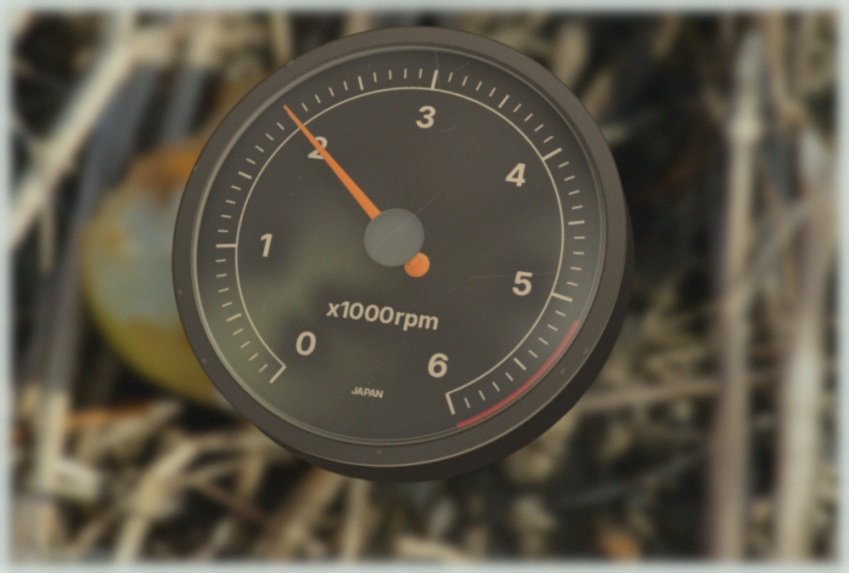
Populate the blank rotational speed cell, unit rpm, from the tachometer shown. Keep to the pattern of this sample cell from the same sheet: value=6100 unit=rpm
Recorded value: value=2000 unit=rpm
